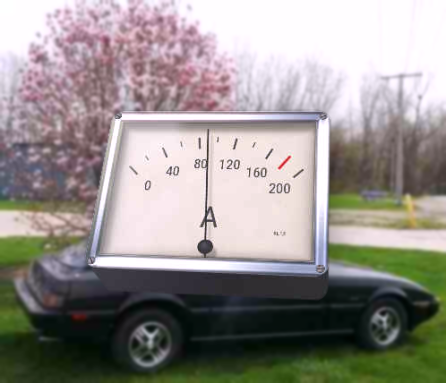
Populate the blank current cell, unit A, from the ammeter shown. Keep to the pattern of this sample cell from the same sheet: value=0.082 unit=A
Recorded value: value=90 unit=A
